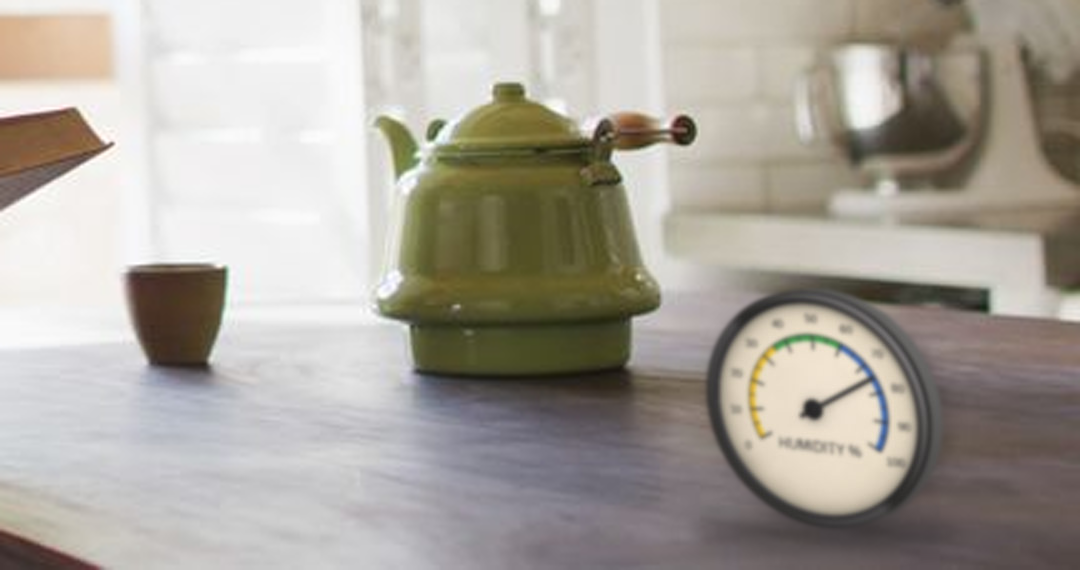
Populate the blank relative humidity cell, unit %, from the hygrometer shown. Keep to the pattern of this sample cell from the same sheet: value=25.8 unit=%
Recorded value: value=75 unit=%
